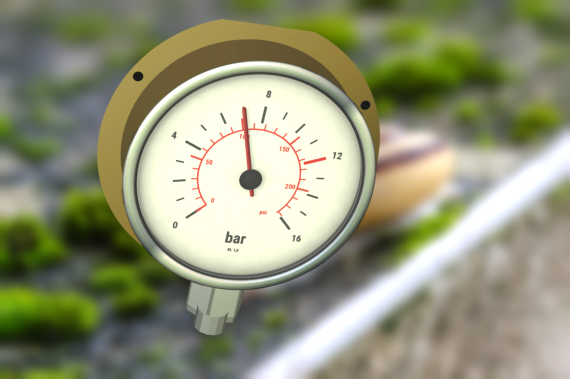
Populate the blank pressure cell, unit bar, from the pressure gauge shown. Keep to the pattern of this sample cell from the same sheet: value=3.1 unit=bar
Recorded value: value=7 unit=bar
